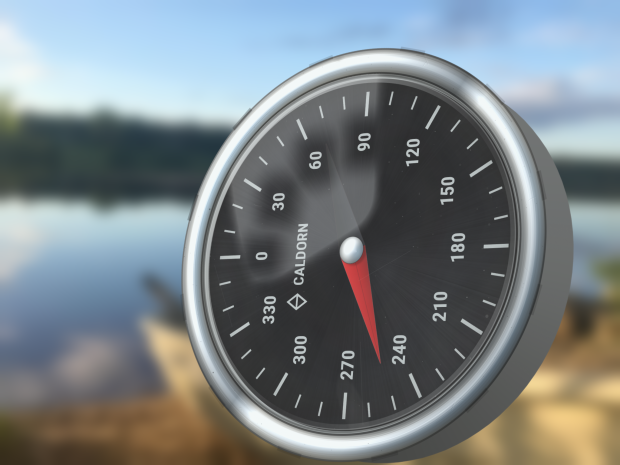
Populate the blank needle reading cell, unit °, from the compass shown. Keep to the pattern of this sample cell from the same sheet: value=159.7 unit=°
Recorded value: value=250 unit=°
